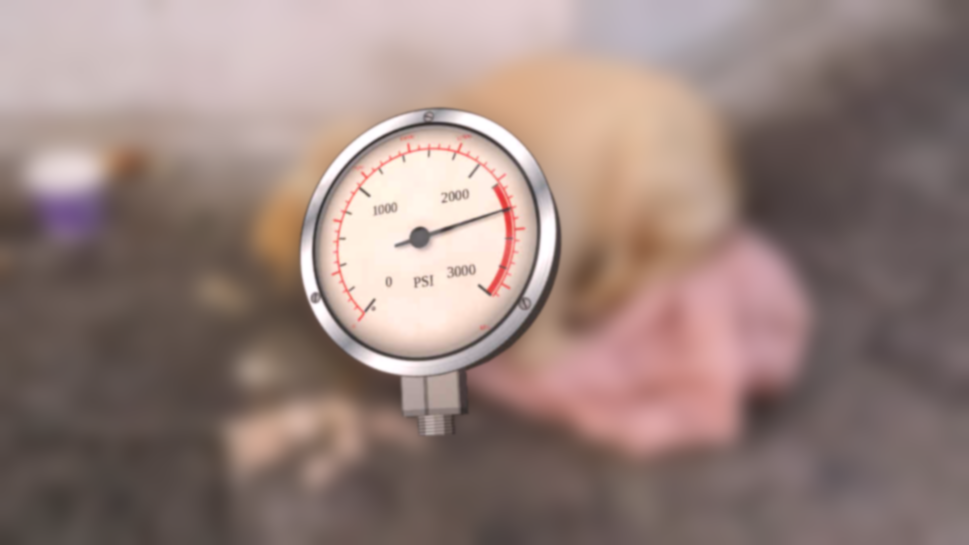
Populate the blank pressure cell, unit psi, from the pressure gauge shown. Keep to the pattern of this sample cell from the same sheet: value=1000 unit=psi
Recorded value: value=2400 unit=psi
